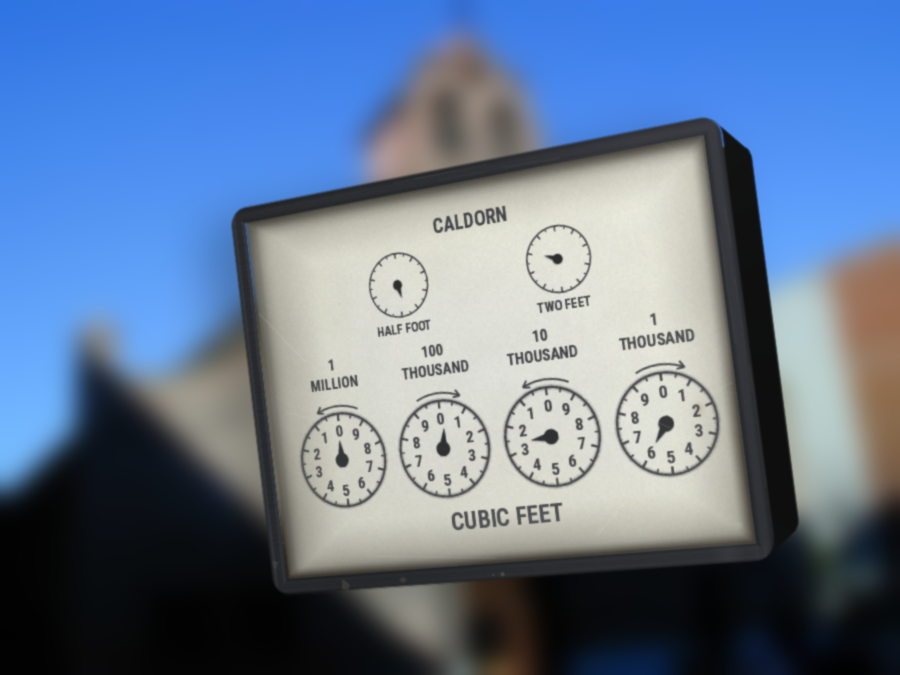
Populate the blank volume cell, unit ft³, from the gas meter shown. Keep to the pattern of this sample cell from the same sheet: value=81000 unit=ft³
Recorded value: value=2600 unit=ft³
